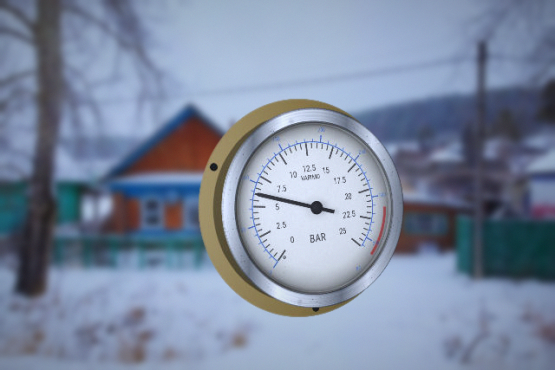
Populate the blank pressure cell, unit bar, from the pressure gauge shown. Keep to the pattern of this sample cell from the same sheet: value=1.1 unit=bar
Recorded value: value=6 unit=bar
